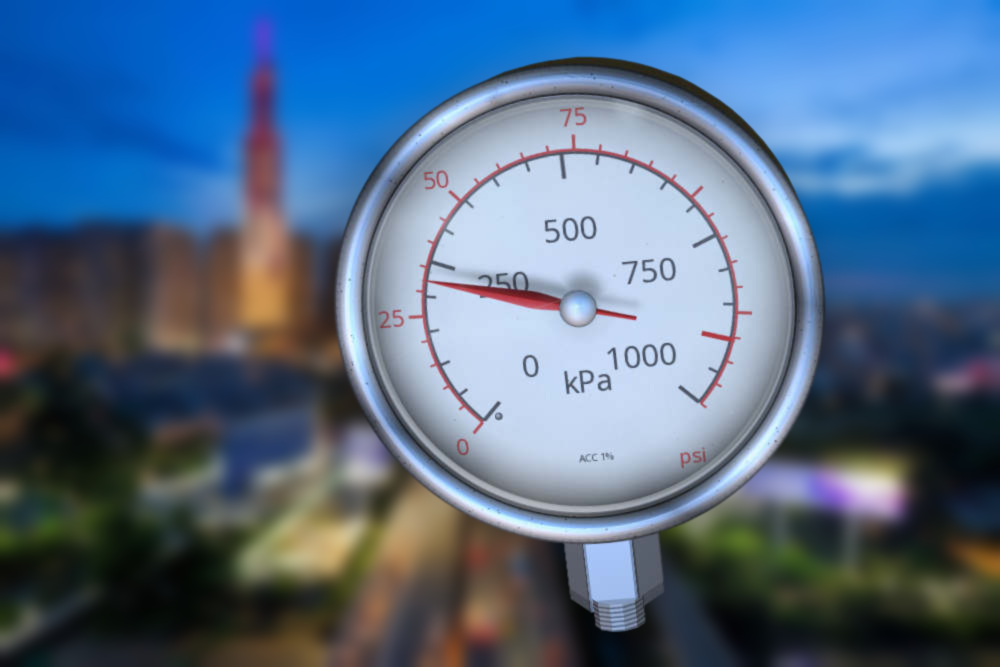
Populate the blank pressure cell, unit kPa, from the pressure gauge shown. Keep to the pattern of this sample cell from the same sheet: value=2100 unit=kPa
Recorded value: value=225 unit=kPa
